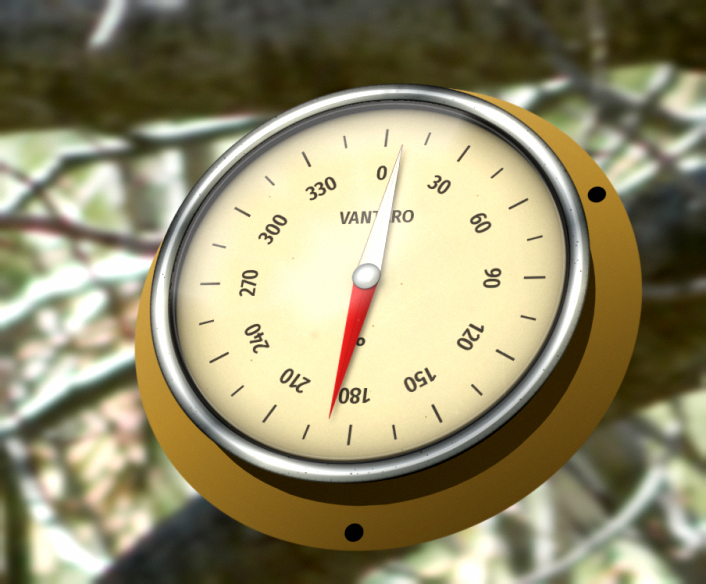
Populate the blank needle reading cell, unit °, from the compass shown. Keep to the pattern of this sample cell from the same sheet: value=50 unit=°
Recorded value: value=187.5 unit=°
